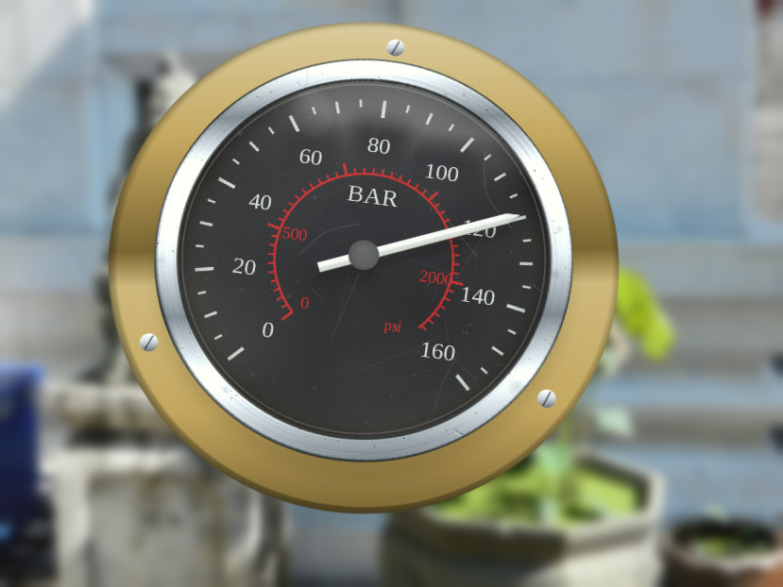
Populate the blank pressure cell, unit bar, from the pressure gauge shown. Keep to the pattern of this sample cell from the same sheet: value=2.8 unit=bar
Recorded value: value=120 unit=bar
